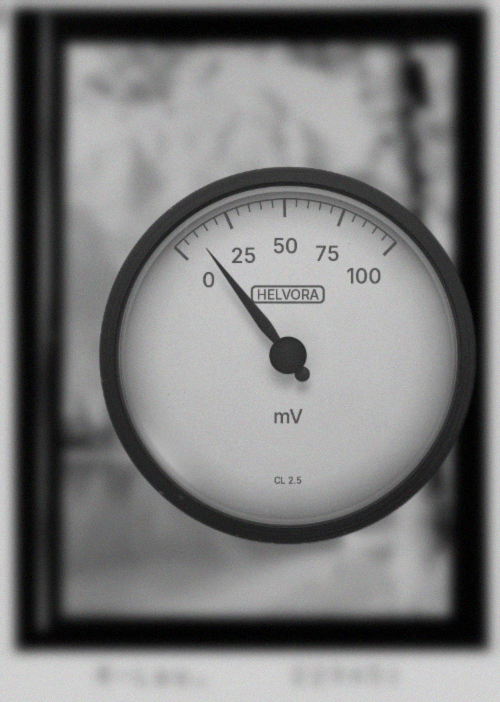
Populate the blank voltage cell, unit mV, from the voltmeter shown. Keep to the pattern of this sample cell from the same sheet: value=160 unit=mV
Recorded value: value=10 unit=mV
